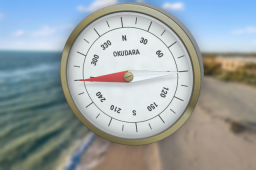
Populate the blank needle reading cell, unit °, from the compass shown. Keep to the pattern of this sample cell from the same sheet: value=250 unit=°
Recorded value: value=270 unit=°
